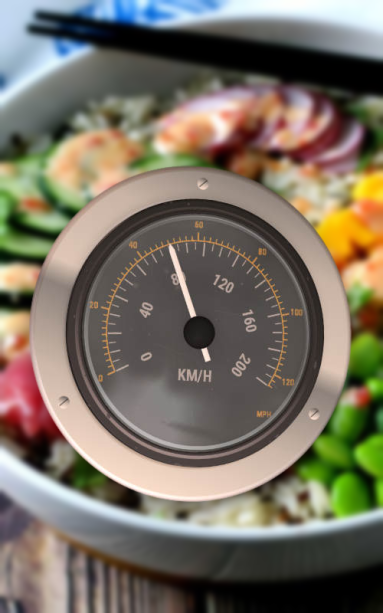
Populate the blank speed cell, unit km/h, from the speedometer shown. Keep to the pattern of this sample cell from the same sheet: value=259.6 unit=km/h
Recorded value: value=80 unit=km/h
